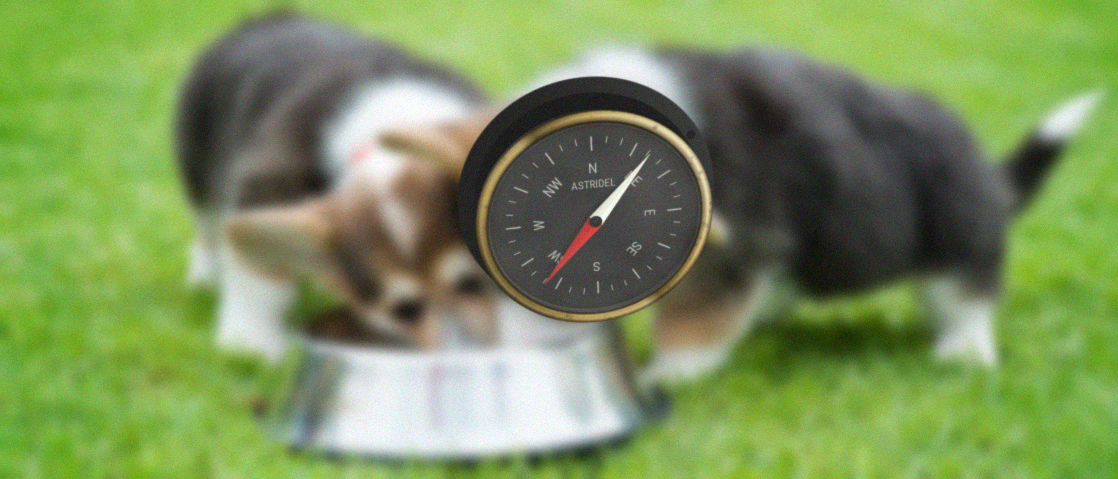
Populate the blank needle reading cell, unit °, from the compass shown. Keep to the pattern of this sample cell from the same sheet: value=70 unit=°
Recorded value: value=220 unit=°
